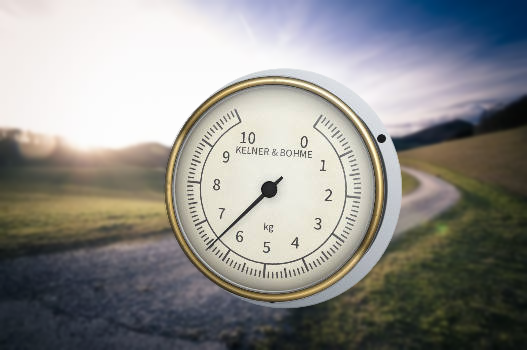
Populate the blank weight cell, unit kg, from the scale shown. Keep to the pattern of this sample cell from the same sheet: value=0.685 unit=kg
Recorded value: value=6.4 unit=kg
